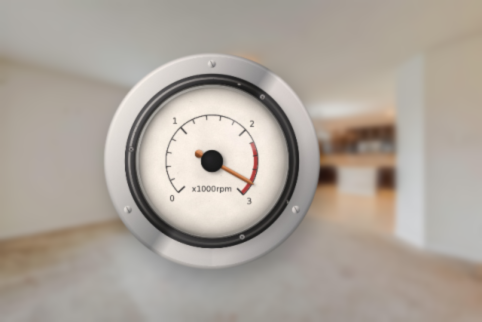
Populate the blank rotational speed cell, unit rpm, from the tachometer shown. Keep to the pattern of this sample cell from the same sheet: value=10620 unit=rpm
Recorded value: value=2800 unit=rpm
